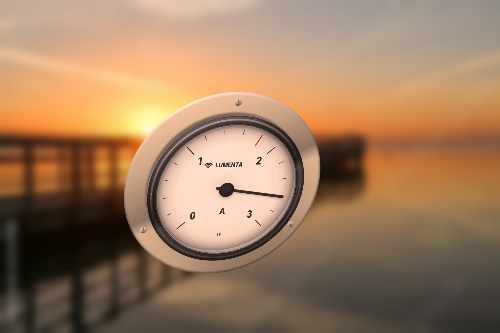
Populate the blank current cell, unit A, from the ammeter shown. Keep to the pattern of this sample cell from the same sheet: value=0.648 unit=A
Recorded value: value=2.6 unit=A
